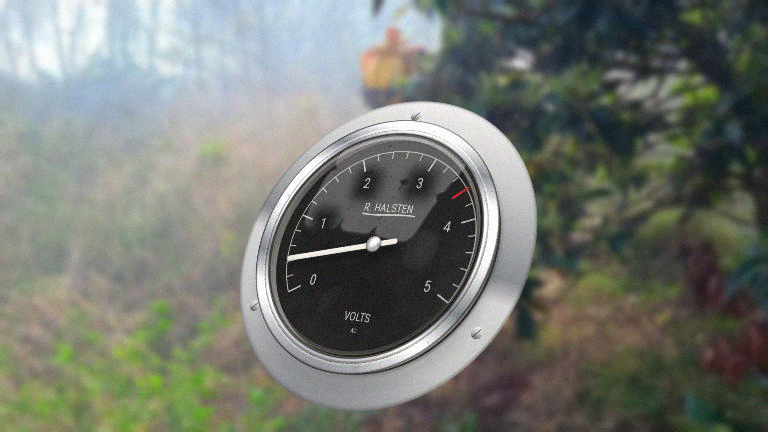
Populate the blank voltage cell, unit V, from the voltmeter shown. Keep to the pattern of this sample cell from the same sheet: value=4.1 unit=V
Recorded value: value=0.4 unit=V
